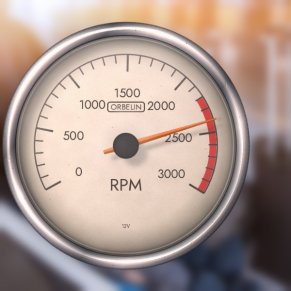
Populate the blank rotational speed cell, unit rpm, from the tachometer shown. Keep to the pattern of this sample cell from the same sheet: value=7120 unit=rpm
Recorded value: value=2400 unit=rpm
